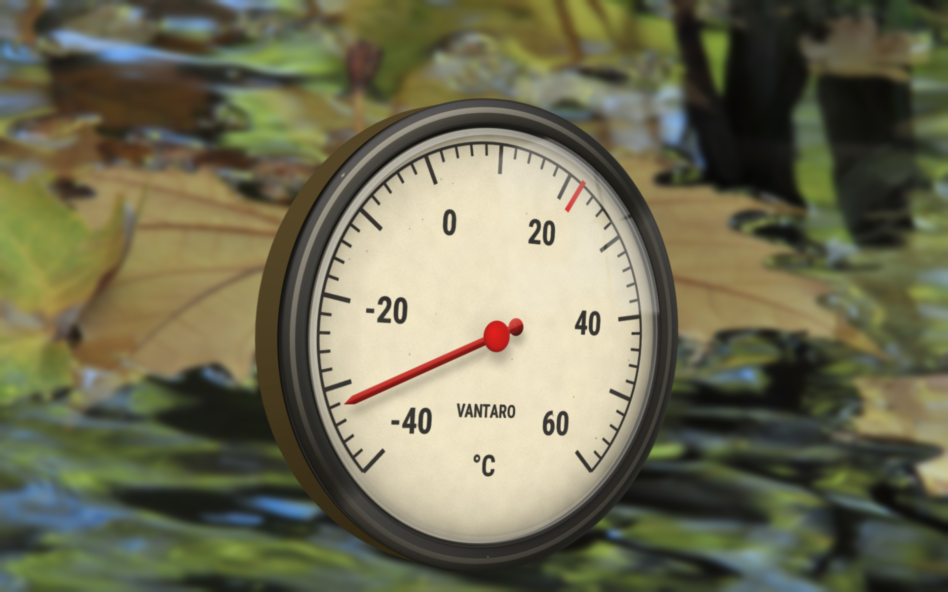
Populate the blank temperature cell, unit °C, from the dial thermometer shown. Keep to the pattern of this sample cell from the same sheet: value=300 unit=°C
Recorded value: value=-32 unit=°C
